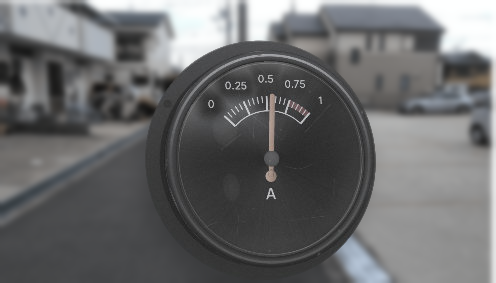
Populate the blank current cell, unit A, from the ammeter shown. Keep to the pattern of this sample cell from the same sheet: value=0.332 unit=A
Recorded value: value=0.55 unit=A
